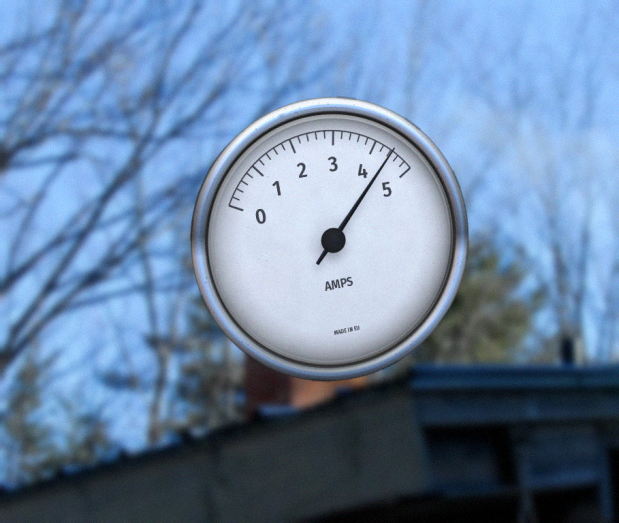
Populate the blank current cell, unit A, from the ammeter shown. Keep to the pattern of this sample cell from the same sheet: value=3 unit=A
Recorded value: value=4.4 unit=A
